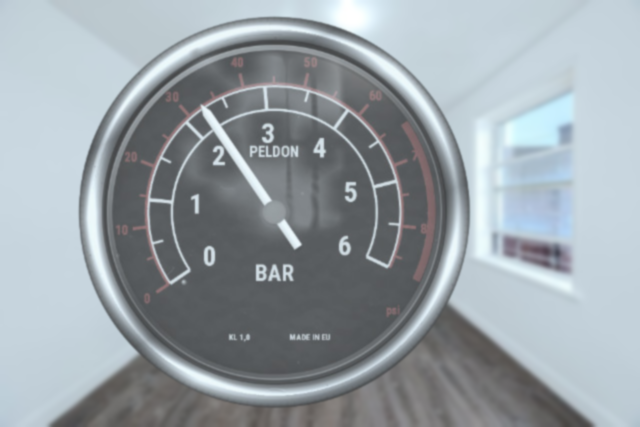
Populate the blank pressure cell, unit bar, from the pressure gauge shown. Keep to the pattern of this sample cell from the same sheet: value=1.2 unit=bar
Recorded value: value=2.25 unit=bar
